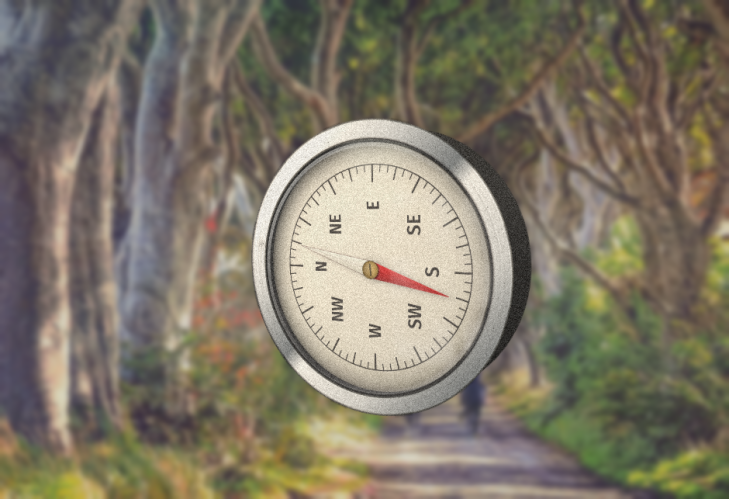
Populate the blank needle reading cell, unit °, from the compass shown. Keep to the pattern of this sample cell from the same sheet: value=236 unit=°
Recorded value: value=195 unit=°
